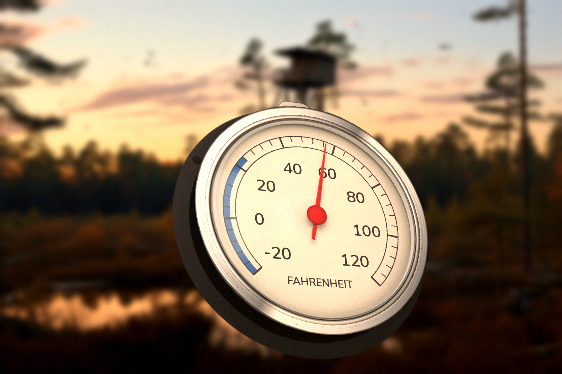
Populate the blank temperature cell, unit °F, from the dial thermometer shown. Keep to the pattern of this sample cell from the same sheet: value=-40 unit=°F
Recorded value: value=56 unit=°F
